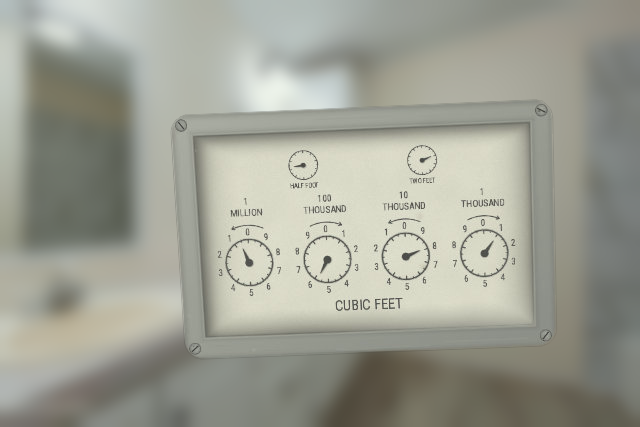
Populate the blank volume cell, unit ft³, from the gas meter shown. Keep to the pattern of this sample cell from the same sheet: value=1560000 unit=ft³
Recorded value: value=58100 unit=ft³
